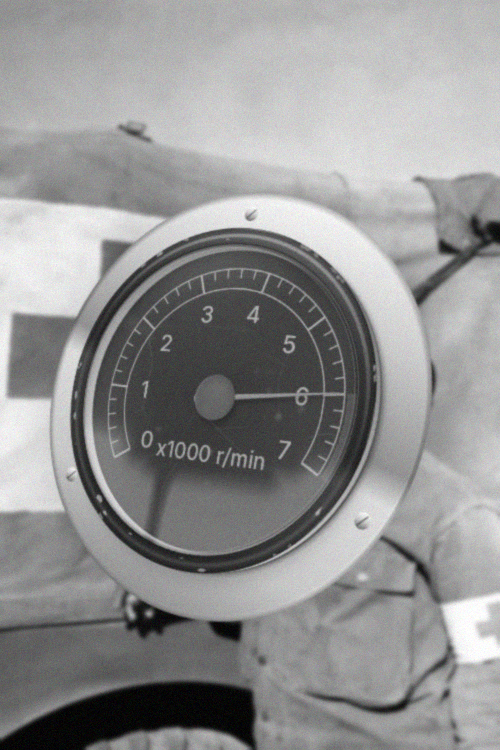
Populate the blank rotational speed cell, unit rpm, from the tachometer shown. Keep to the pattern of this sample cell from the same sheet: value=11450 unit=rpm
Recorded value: value=6000 unit=rpm
